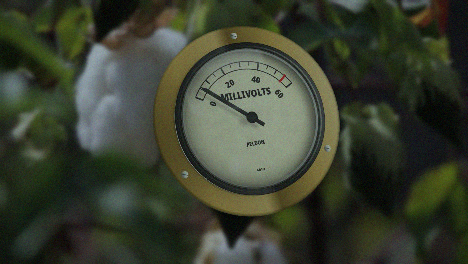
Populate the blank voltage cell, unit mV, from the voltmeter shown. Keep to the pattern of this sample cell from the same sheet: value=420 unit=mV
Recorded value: value=5 unit=mV
